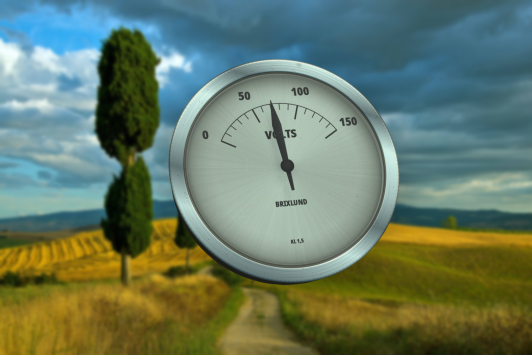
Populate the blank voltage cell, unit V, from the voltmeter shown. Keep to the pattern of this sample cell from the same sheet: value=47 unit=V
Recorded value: value=70 unit=V
